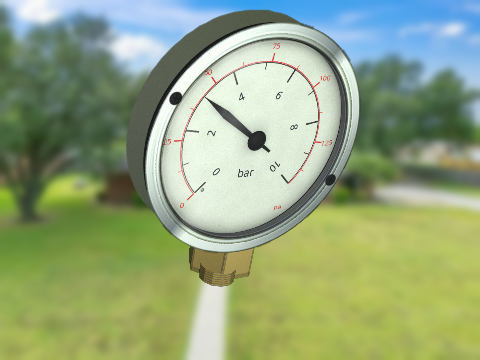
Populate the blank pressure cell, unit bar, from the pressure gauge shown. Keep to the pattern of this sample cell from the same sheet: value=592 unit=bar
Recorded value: value=3 unit=bar
